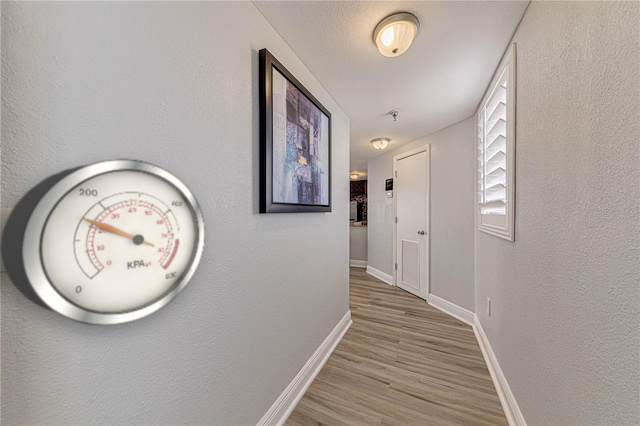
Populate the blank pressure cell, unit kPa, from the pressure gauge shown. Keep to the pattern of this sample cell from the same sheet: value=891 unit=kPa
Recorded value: value=150 unit=kPa
